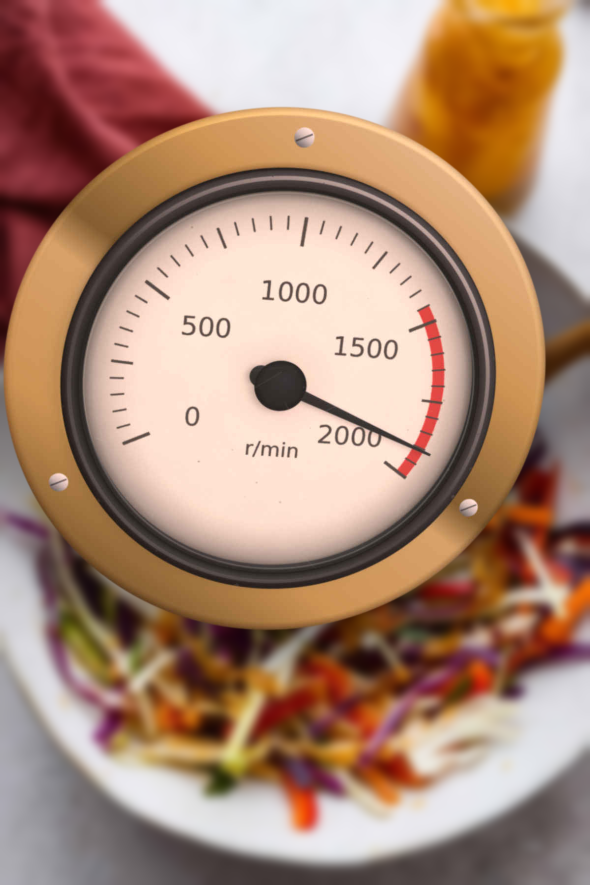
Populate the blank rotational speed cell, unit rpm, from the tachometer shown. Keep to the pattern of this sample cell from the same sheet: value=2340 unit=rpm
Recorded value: value=1900 unit=rpm
